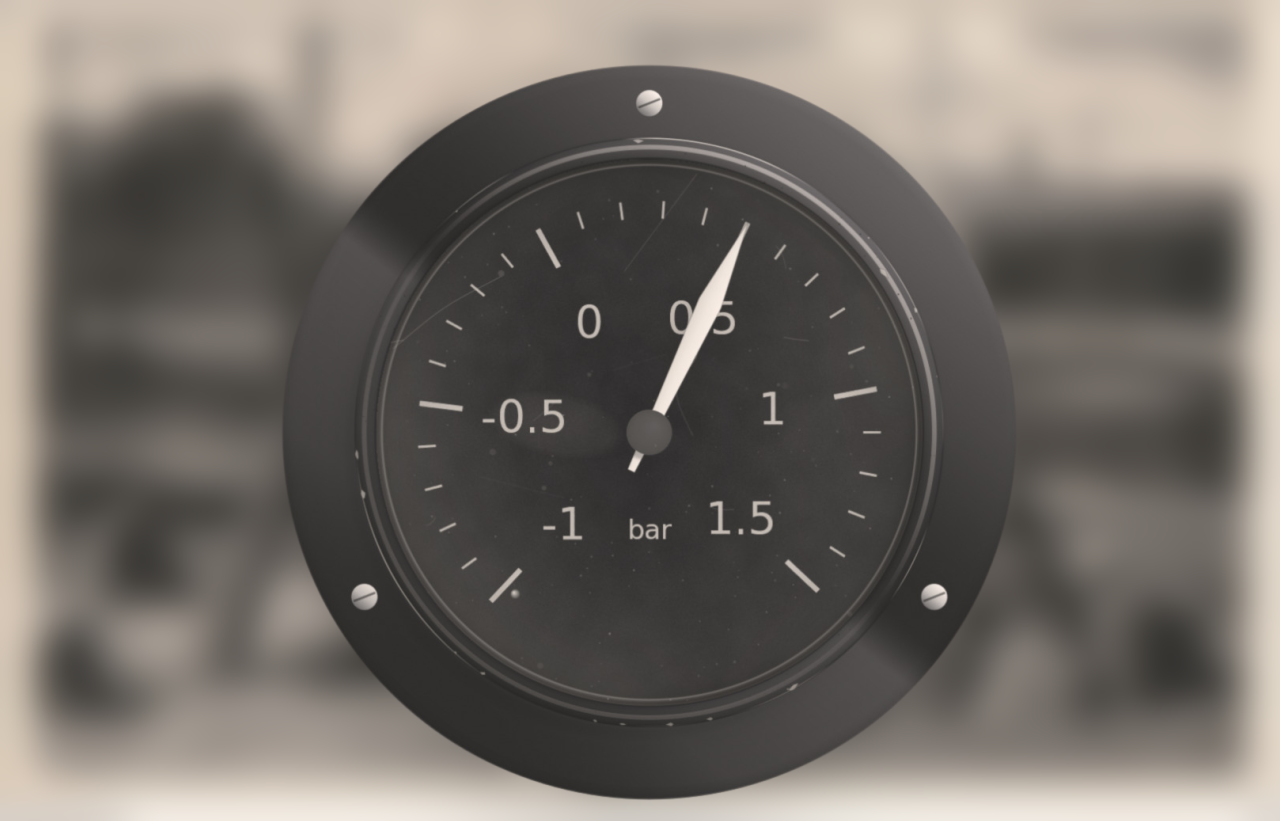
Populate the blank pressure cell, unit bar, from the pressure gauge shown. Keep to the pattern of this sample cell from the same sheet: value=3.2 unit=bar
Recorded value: value=0.5 unit=bar
